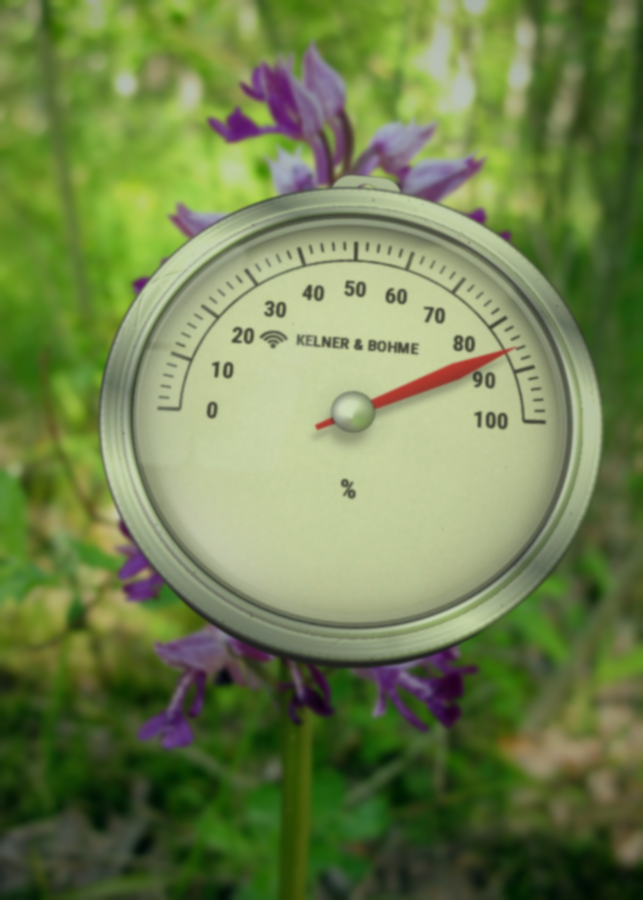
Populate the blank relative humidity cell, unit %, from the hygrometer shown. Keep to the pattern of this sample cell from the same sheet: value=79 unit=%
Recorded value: value=86 unit=%
